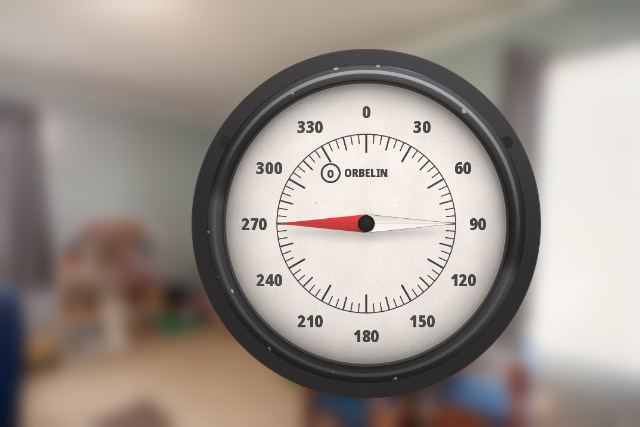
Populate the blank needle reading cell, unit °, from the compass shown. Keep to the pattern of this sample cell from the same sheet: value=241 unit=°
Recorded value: value=270 unit=°
